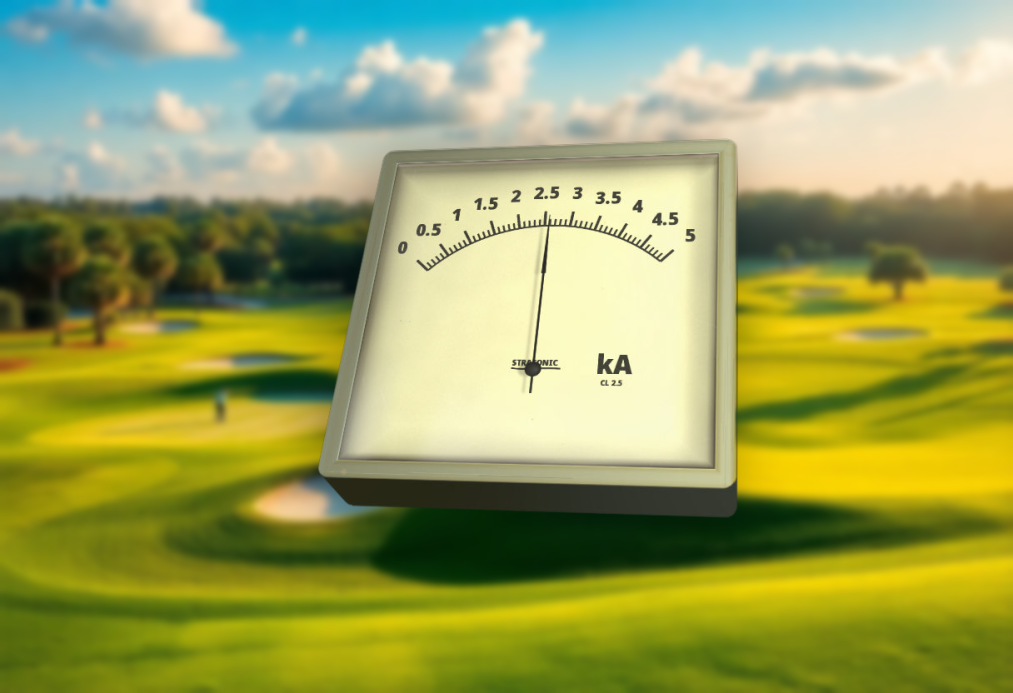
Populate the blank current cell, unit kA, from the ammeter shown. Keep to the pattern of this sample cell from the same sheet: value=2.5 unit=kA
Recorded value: value=2.6 unit=kA
